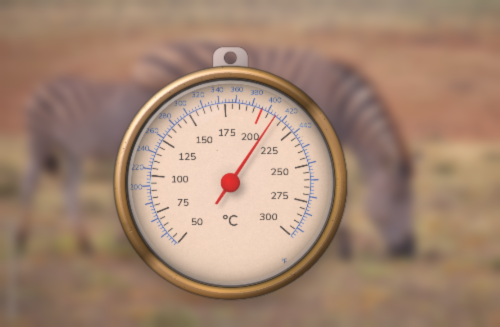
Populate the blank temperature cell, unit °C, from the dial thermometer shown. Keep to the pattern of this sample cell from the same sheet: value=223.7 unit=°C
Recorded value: value=210 unit=°C
